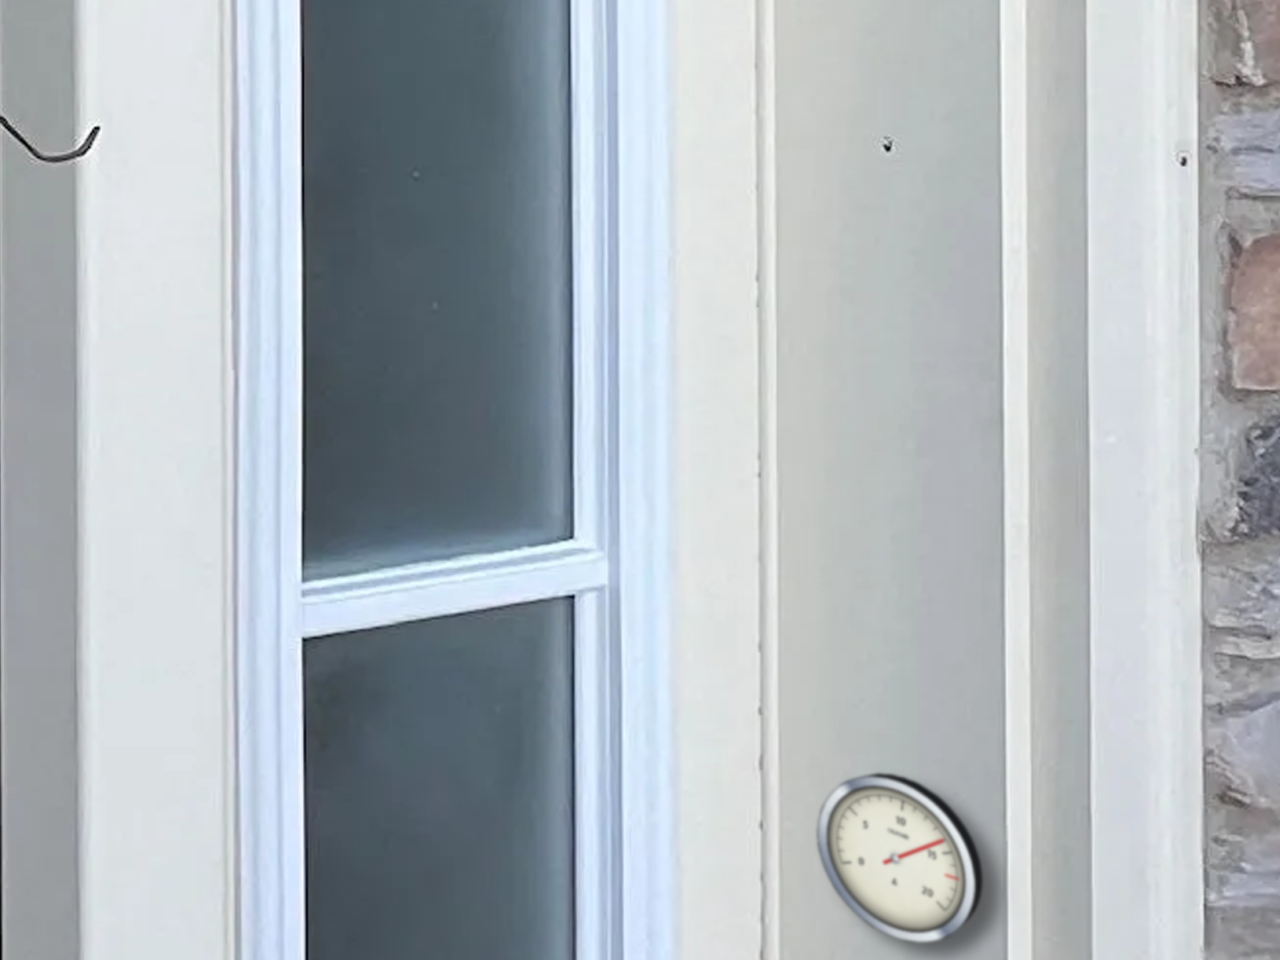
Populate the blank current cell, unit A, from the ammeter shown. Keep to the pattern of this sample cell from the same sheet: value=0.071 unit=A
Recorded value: value=14 unit=A
